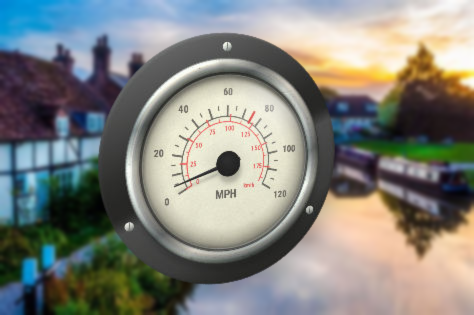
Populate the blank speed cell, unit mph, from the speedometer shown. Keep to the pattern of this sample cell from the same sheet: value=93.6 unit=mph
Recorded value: value=5 unit=mph
